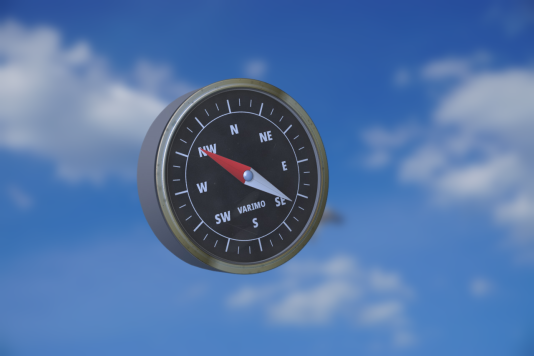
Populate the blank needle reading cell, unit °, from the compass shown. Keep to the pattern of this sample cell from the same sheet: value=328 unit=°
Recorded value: value=310 unit=°
